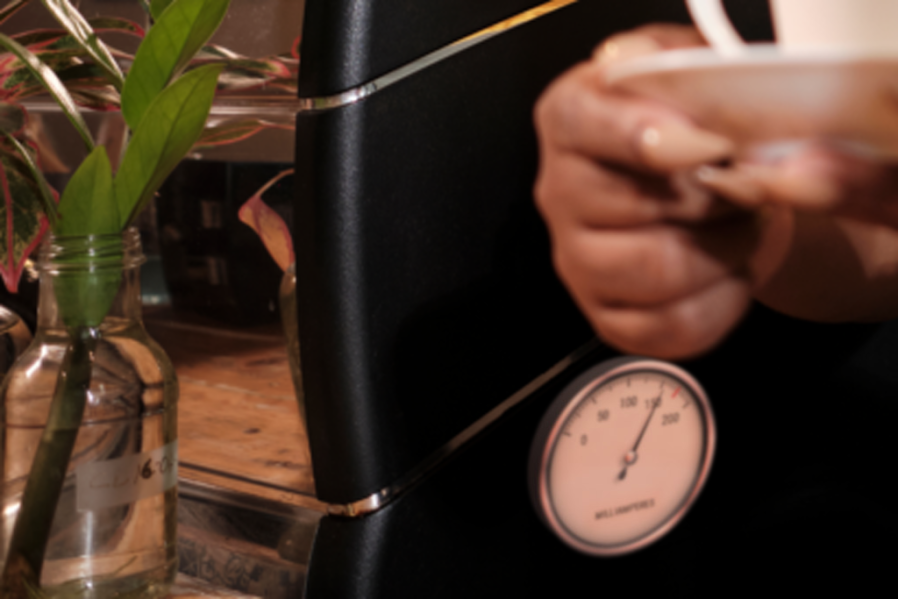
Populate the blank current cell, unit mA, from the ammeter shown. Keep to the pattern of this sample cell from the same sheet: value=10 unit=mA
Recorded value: value=150 unit=mA
